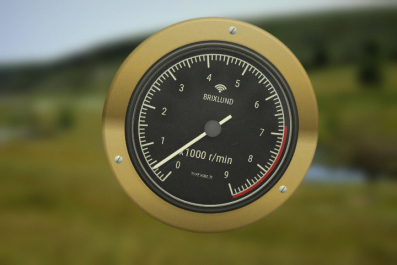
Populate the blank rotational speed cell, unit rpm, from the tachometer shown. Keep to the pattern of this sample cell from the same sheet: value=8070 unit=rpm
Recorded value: value=400 unit=rpm
